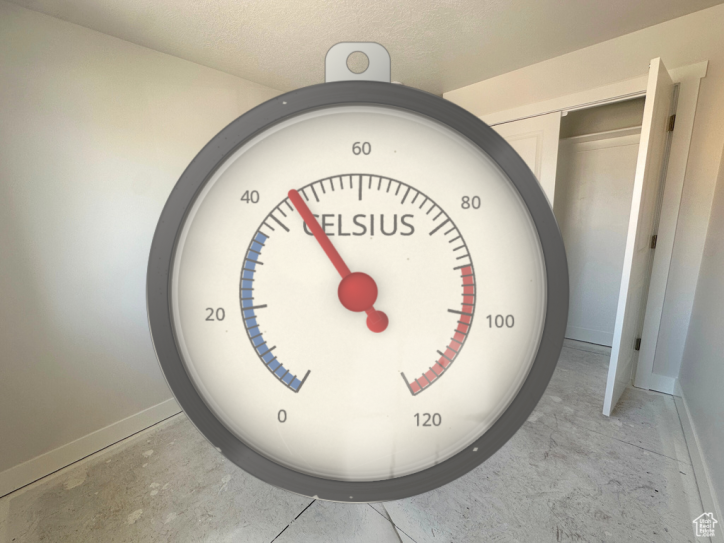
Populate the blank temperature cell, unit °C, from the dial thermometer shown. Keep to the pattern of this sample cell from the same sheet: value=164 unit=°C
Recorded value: value=46 unit=°C
